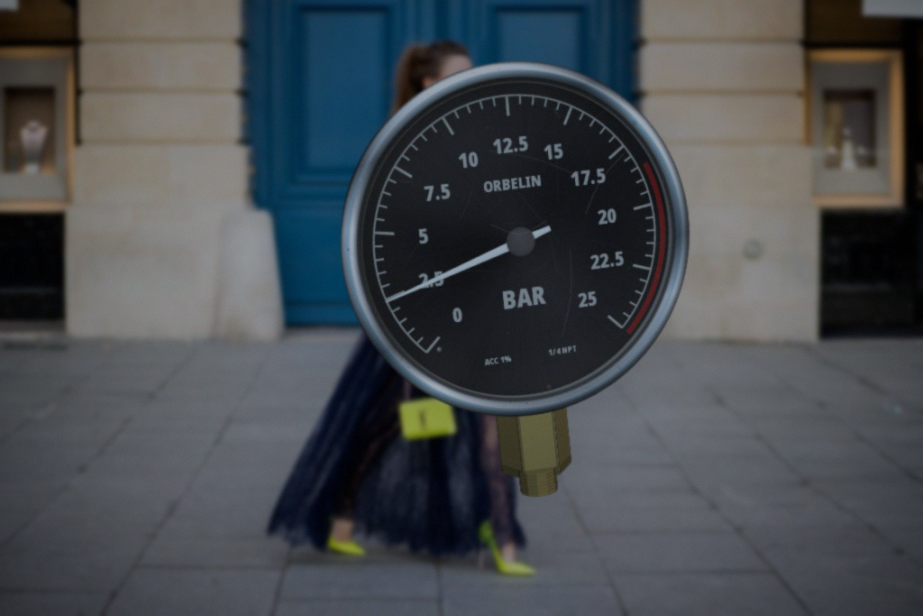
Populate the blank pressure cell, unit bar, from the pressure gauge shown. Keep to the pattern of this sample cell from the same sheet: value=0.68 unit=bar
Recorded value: value=2.5 unit=bar
